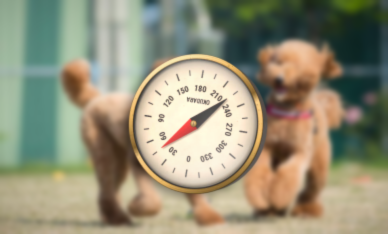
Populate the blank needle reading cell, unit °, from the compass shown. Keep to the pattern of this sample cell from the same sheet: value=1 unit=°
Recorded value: value=45 unit=°
